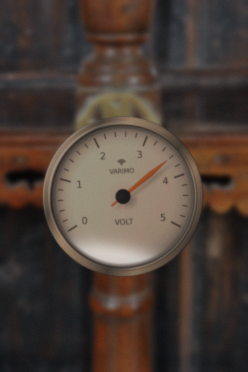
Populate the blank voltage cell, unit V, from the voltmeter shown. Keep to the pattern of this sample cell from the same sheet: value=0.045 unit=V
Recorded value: value=3.6 unit=V
